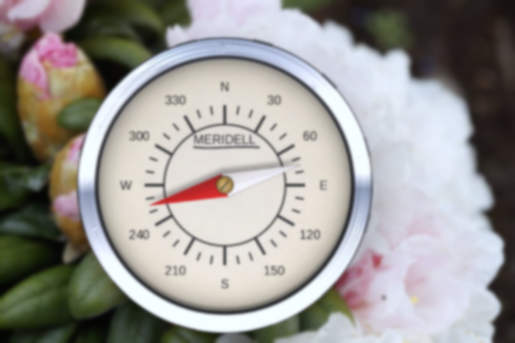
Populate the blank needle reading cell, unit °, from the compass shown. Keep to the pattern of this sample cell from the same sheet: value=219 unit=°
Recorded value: value=255 unit=°
